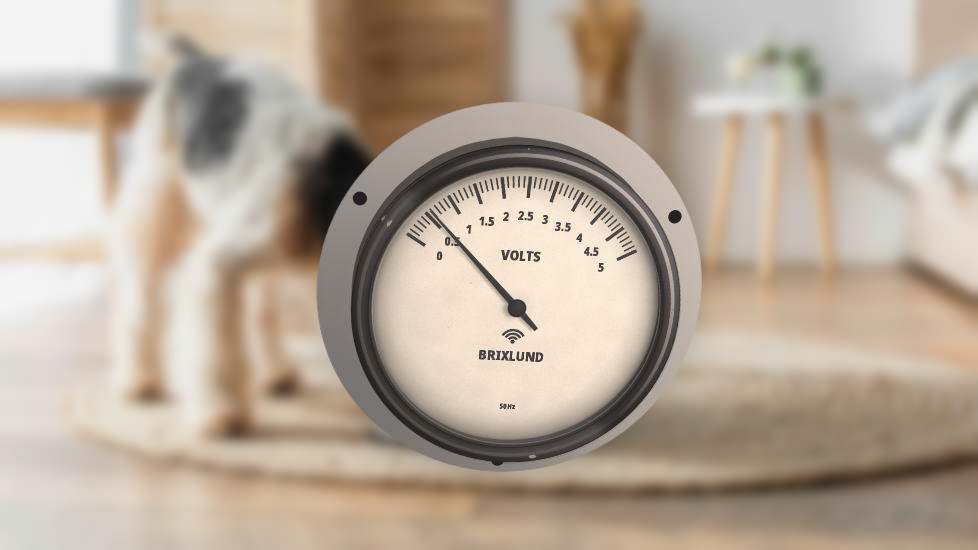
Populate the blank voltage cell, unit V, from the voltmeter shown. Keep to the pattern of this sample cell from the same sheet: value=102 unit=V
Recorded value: value=0.6 unit=V
